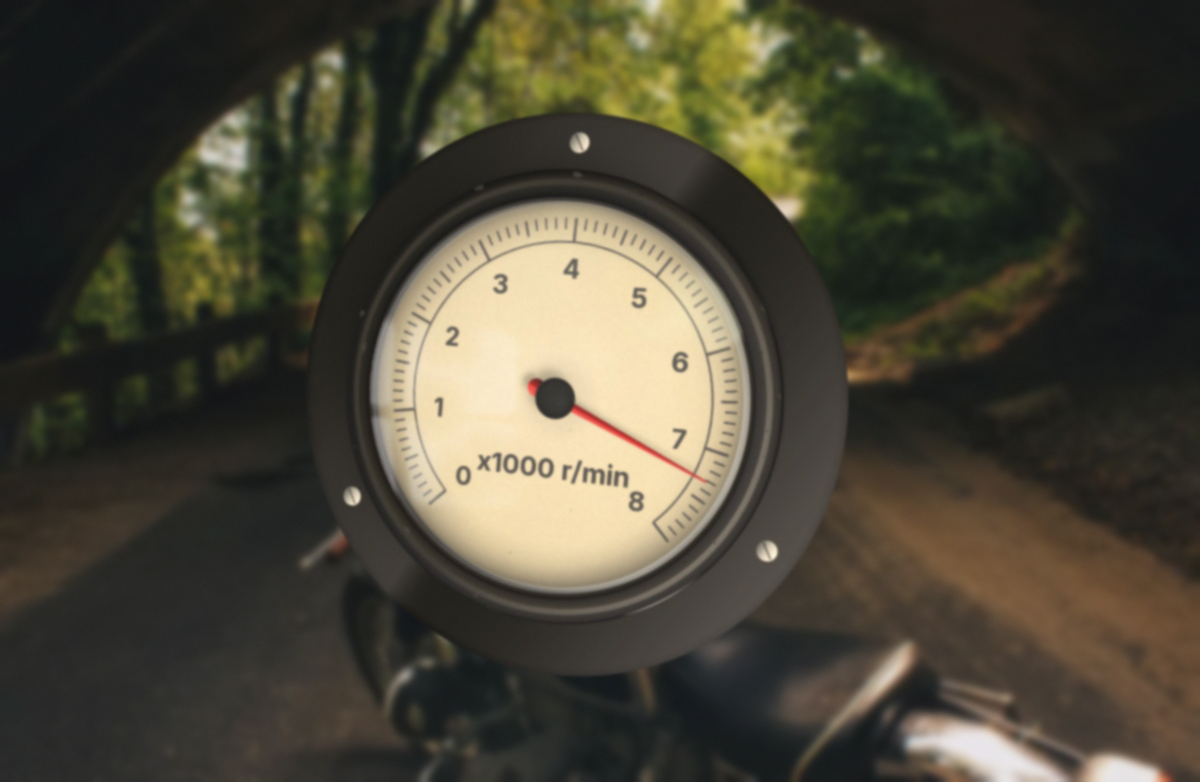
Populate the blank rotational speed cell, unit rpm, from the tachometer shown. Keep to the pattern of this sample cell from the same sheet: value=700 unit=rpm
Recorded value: value=7300 unit=rpm
